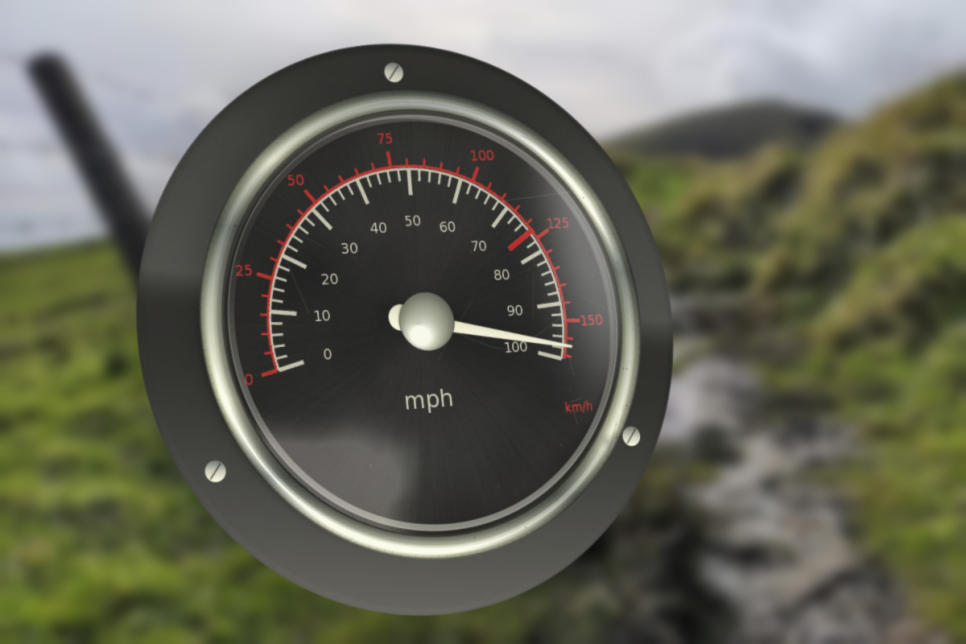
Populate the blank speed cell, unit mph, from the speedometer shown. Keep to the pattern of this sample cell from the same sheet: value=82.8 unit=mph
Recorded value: value=98 unit=mph
